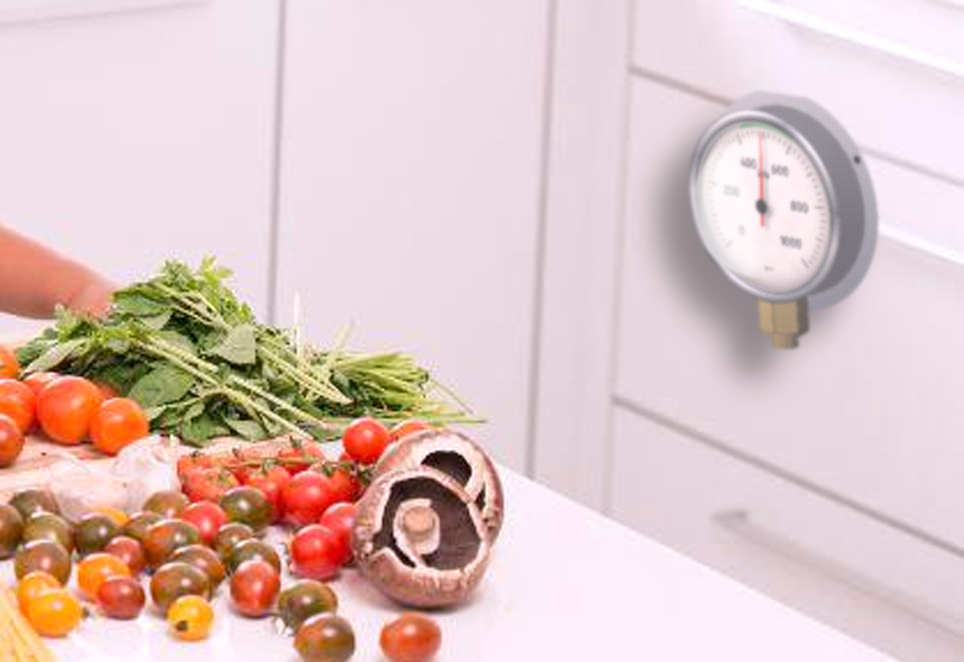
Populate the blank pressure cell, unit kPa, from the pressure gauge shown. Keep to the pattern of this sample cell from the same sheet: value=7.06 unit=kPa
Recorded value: value=500 unit=kPa
